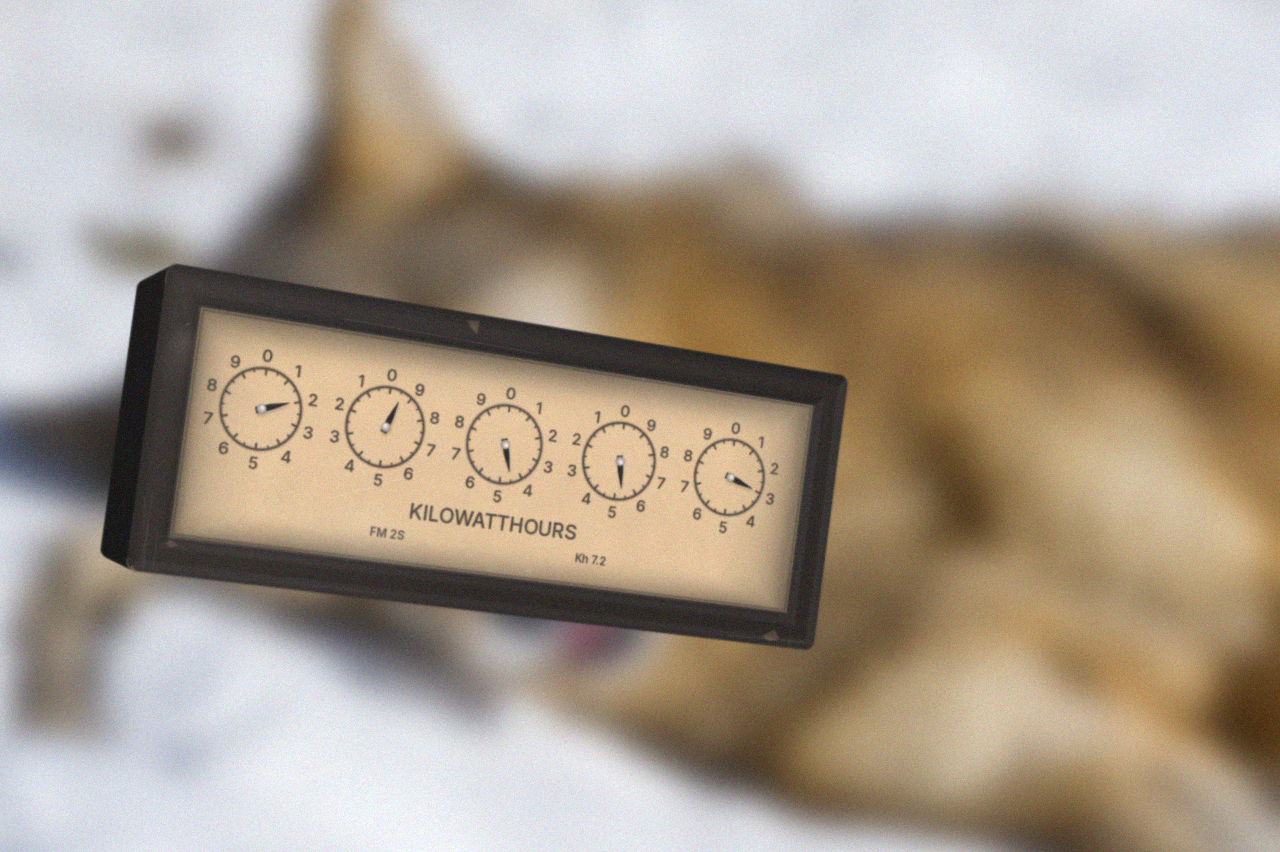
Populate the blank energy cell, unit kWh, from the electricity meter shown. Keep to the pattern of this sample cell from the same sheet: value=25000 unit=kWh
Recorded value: value=19453 unit=kWh
